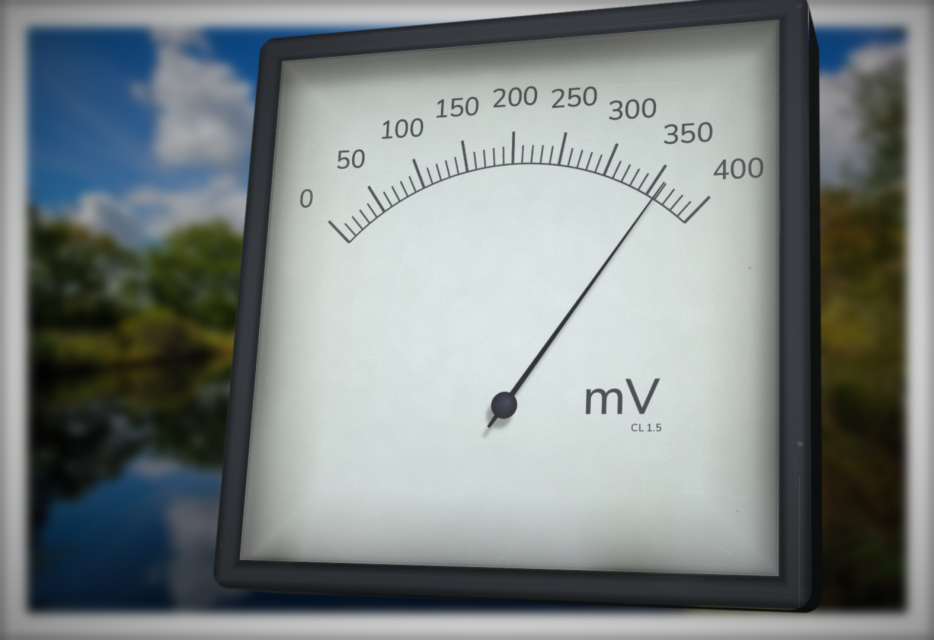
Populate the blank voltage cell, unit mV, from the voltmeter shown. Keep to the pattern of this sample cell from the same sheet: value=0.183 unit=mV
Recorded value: value=360 unit=mV
